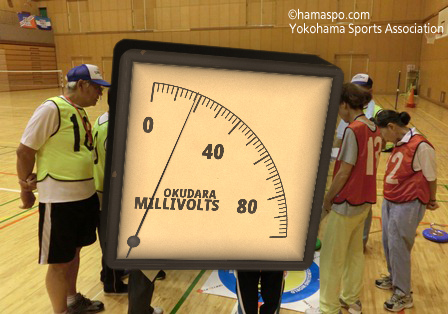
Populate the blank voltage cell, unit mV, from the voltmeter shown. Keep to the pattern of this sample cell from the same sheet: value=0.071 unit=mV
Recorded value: value=18 unit=mV
